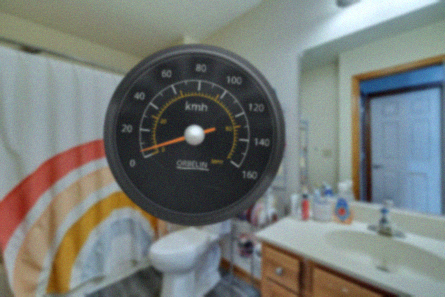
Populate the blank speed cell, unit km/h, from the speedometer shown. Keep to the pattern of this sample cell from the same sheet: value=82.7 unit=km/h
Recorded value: value=5 unit=km/h
